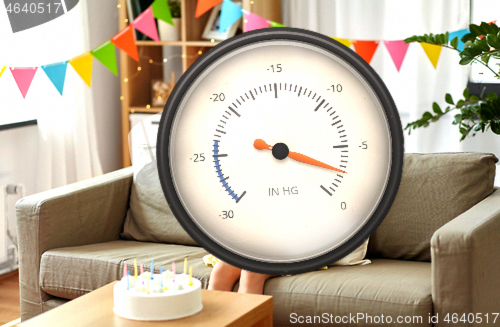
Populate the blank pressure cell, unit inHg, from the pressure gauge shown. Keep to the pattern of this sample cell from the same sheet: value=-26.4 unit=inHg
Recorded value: value=-2.5 unit=inHg
